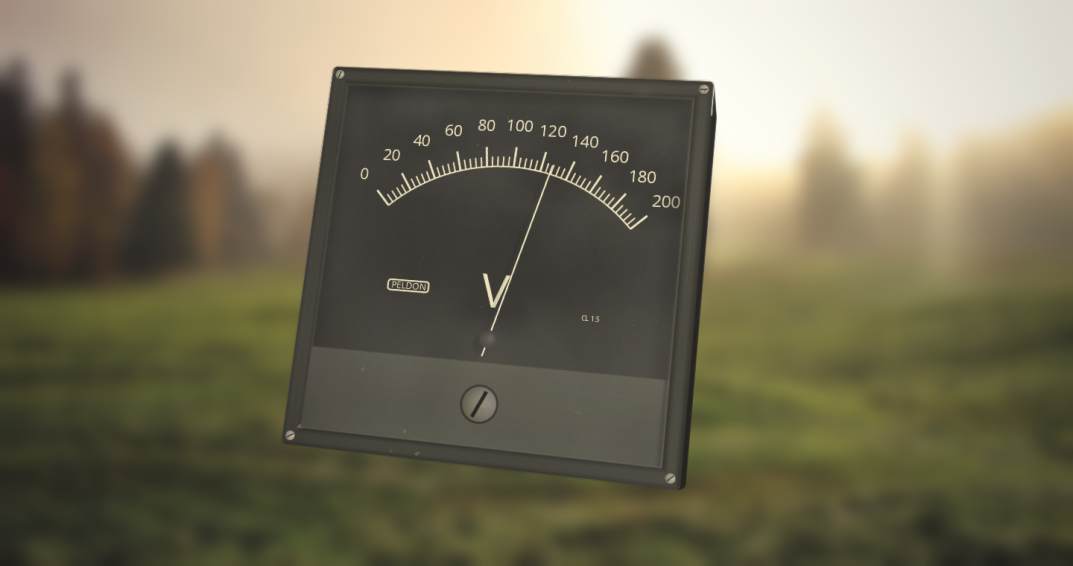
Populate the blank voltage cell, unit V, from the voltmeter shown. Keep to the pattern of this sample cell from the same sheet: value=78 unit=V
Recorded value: value=128 unit=V
